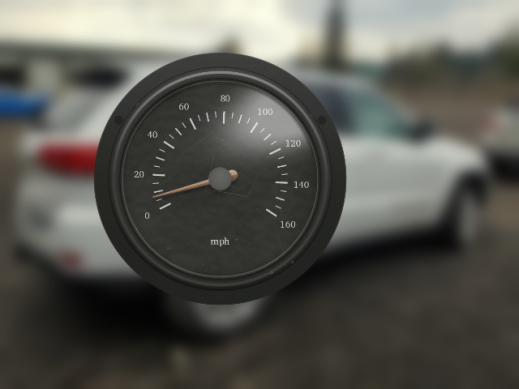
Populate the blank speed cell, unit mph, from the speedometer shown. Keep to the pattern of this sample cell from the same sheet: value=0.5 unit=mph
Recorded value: value=7.5 unit=mph
